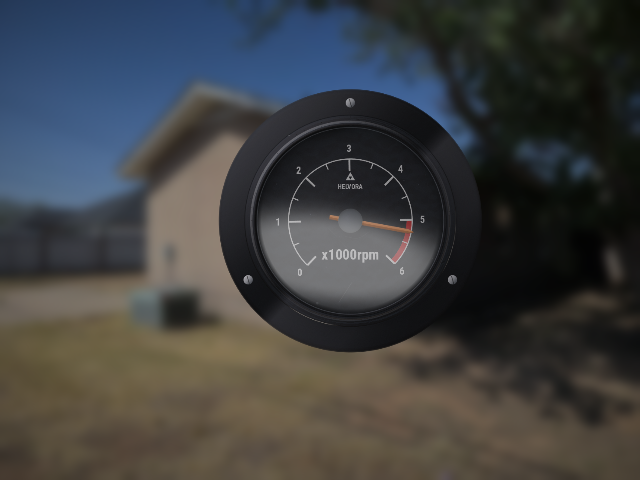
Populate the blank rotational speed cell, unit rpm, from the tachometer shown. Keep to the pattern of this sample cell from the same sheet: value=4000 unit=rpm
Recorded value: value=5250 unit=rpm
